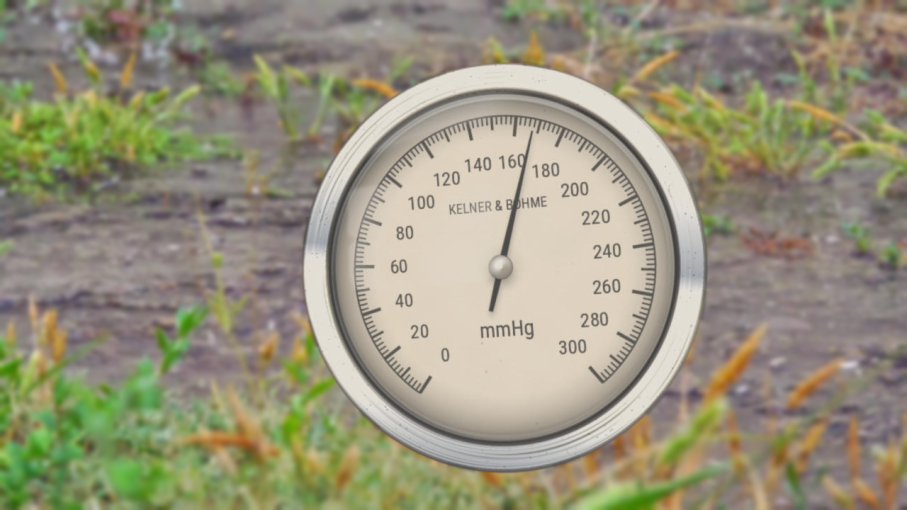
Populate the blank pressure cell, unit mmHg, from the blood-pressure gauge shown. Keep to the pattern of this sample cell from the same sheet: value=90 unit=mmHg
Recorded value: value=168 unit=mmHg
